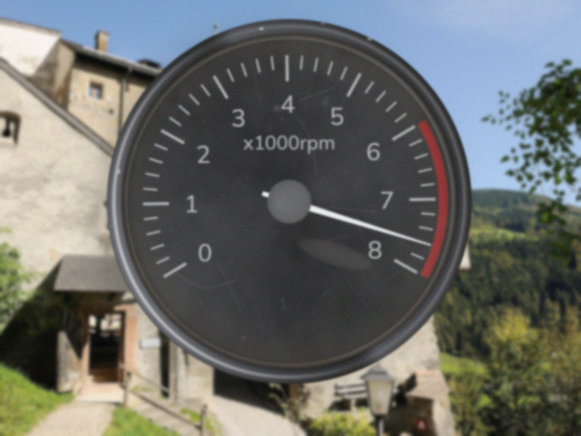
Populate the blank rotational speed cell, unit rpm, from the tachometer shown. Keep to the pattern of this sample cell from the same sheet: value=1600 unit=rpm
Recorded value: value=7600 unit=rpm
